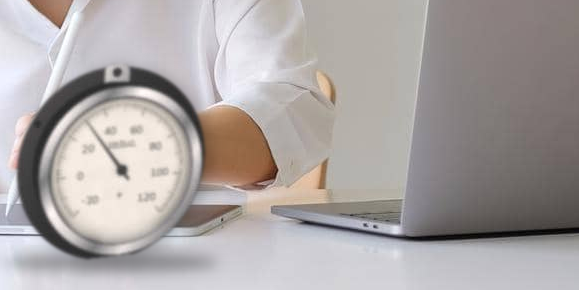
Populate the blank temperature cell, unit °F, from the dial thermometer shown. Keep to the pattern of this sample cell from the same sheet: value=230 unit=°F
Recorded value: value=30 unit=°F
